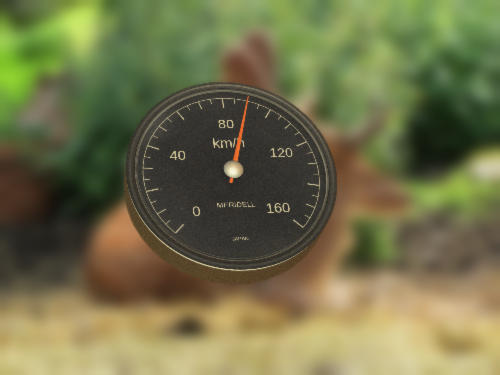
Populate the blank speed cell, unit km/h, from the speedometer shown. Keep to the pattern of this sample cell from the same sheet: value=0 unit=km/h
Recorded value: value=90 unit=km/h
